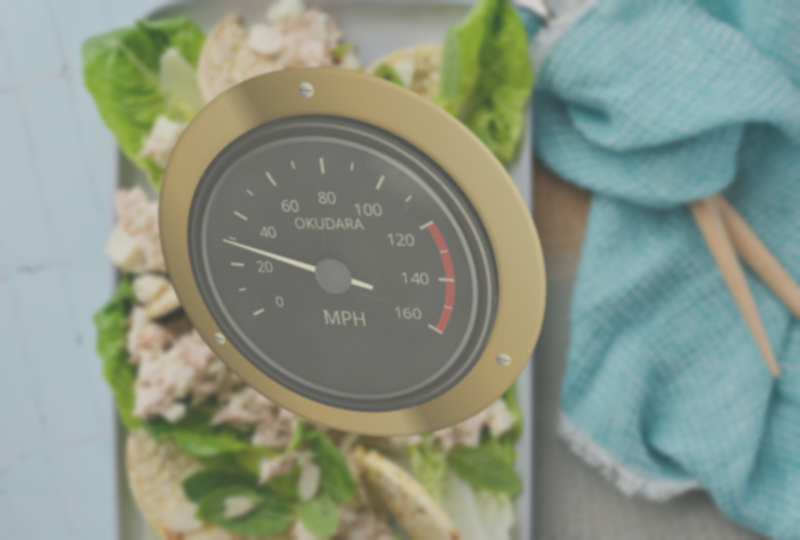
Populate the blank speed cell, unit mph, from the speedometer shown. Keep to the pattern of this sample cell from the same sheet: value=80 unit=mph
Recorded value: value=30 unit=mph
